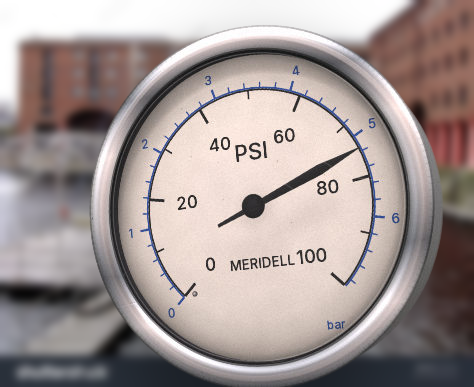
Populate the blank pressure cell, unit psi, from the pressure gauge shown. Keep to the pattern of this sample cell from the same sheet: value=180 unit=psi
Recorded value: value=75 unit=psi
